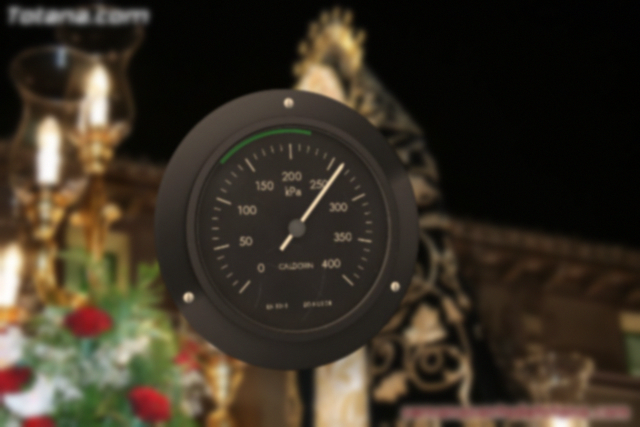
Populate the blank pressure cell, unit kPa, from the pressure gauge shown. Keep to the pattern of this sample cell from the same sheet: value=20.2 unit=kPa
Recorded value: value=260 unit=kPa
